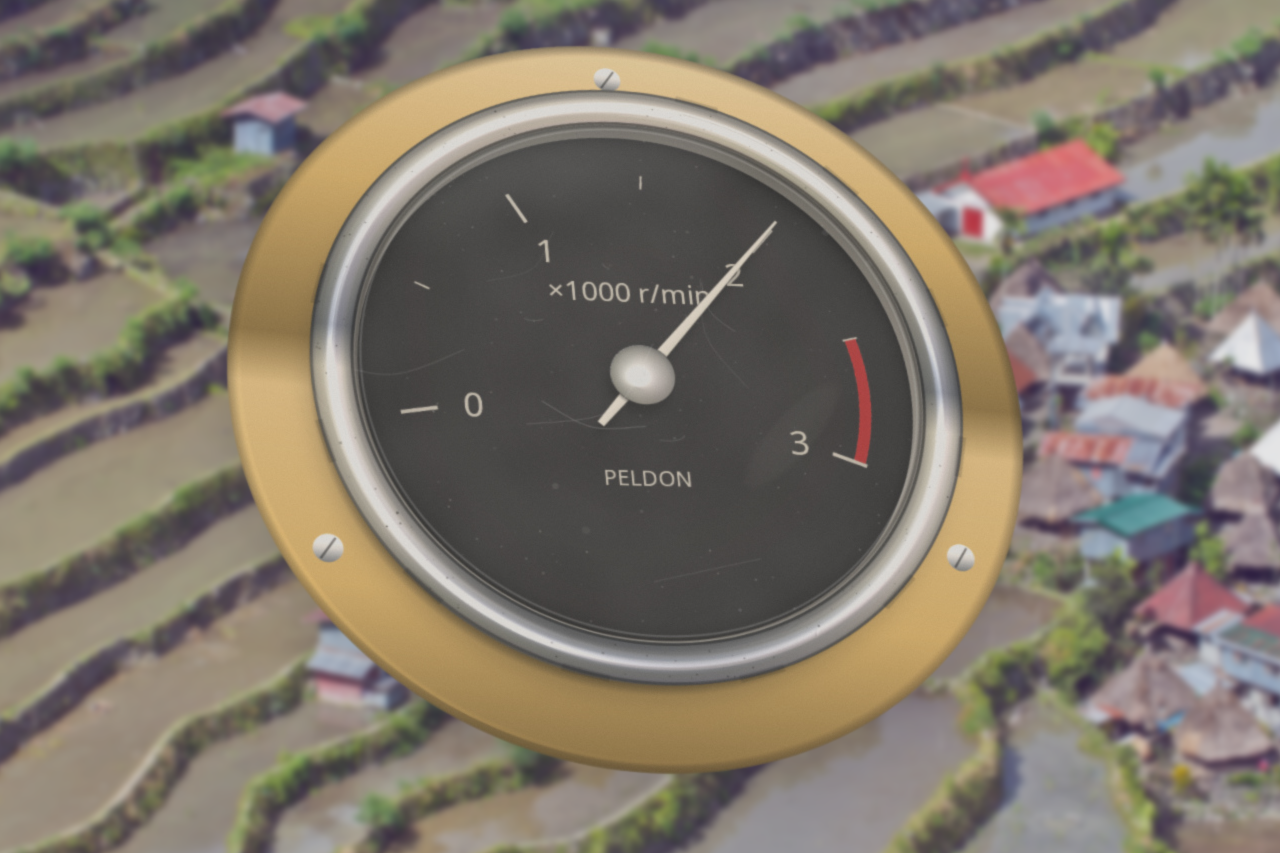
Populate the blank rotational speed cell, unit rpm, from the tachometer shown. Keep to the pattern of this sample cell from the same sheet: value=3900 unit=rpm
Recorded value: value=2000 unit=rpm
